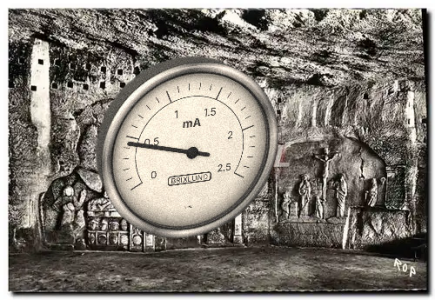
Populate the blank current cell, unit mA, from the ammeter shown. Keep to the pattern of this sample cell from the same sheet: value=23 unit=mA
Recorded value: value=0.45 unit=mA
